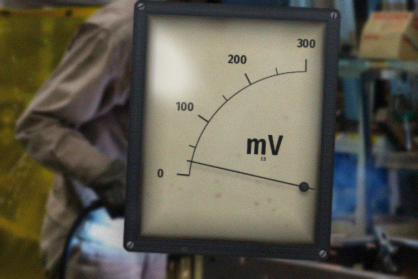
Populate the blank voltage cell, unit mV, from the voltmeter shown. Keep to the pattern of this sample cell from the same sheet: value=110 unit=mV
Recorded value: value=25 unit=mV
